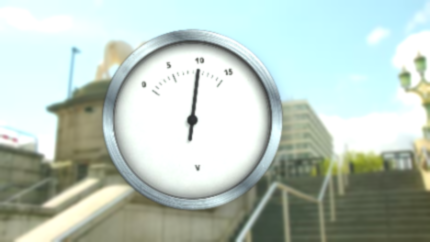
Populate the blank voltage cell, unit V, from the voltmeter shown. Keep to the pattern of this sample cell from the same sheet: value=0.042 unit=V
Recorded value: value=10 unit=V
